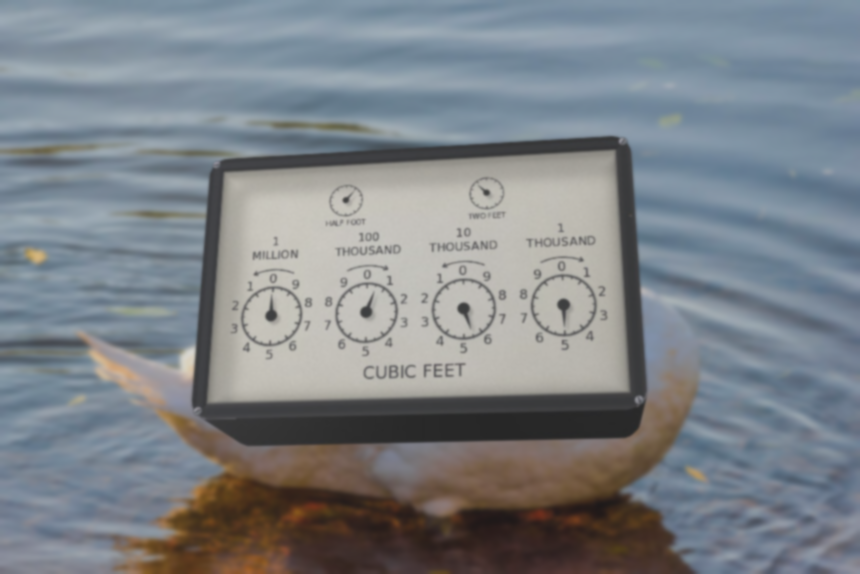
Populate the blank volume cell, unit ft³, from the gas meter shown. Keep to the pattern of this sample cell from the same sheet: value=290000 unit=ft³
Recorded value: value=5500 unit=ft³
